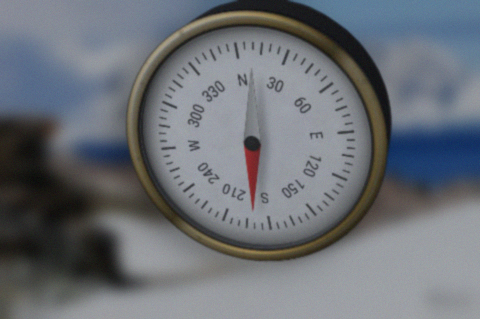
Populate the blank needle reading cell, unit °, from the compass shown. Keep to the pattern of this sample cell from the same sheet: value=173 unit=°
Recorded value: value=190 unit=°
